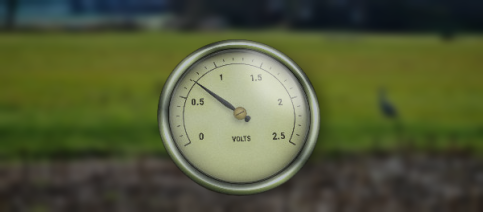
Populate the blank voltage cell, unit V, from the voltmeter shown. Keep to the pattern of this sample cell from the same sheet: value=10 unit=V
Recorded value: value=0.7 unit=V
